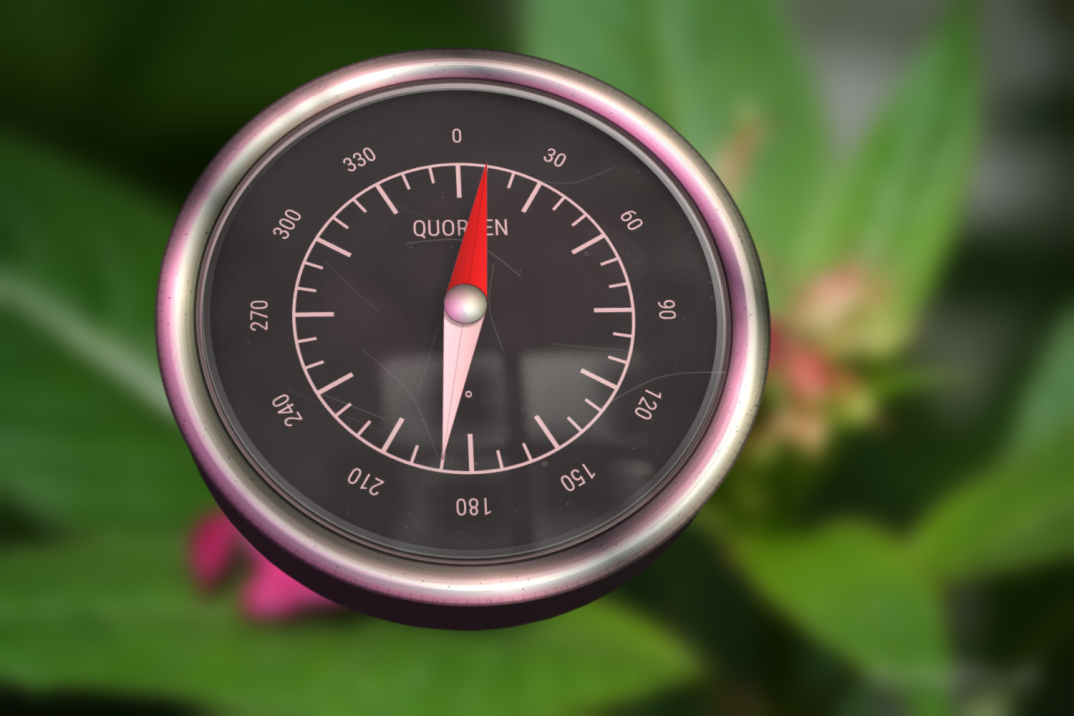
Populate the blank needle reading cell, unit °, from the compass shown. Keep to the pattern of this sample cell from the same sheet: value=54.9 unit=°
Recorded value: value=10 unit=°
